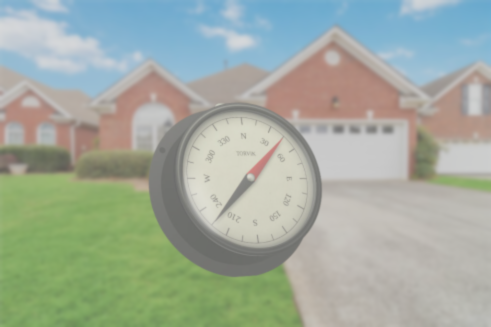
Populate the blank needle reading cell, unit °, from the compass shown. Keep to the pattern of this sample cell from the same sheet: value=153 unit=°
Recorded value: value=45 unit=°
